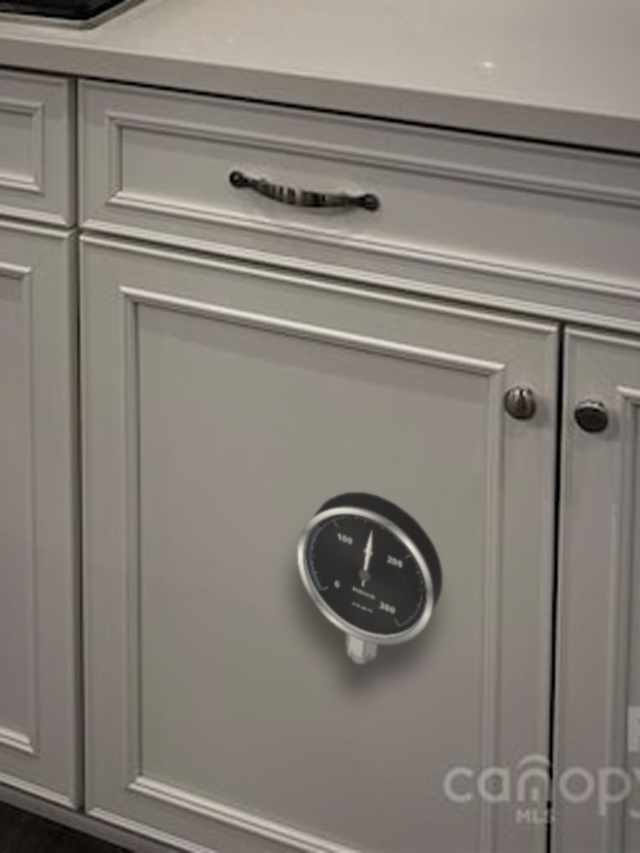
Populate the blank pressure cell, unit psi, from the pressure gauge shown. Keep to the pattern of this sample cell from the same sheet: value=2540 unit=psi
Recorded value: value=150 unit=psi
